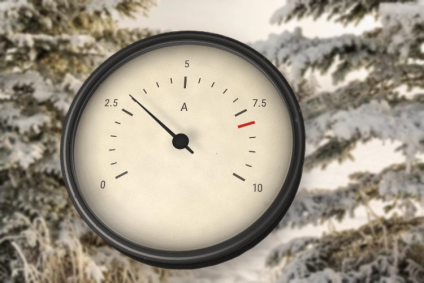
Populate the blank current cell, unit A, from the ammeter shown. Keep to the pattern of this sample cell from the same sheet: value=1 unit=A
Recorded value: value=3 unit=A
